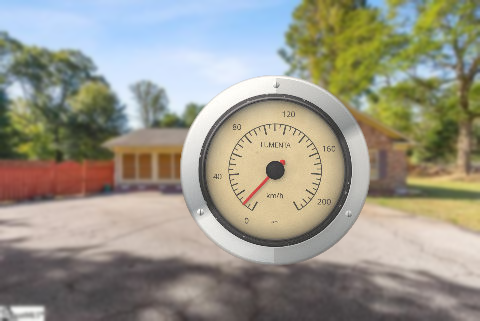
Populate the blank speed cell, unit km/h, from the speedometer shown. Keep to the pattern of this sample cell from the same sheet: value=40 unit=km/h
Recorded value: value=10 unit=km/h
